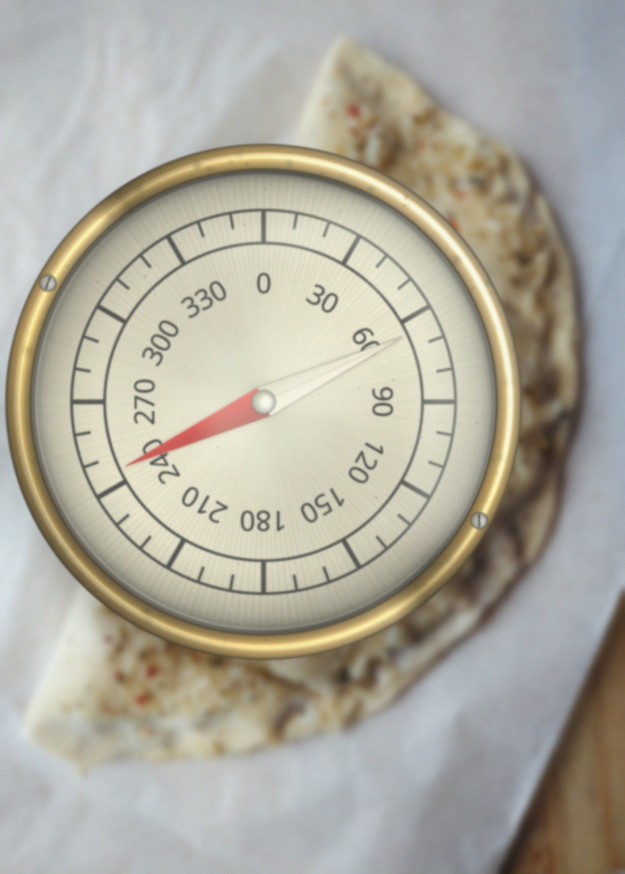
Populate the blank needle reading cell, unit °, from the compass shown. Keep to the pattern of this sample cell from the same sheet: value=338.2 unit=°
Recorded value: value=245 unit=°
